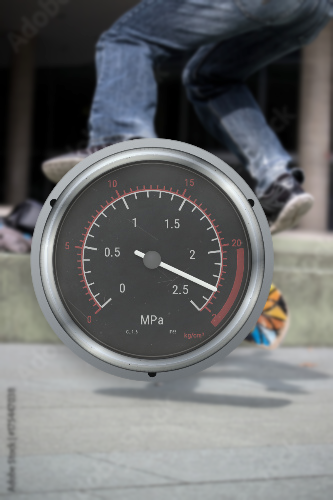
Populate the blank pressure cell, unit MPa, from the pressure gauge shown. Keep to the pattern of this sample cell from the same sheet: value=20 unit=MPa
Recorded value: value=2.3 unit=MPa
